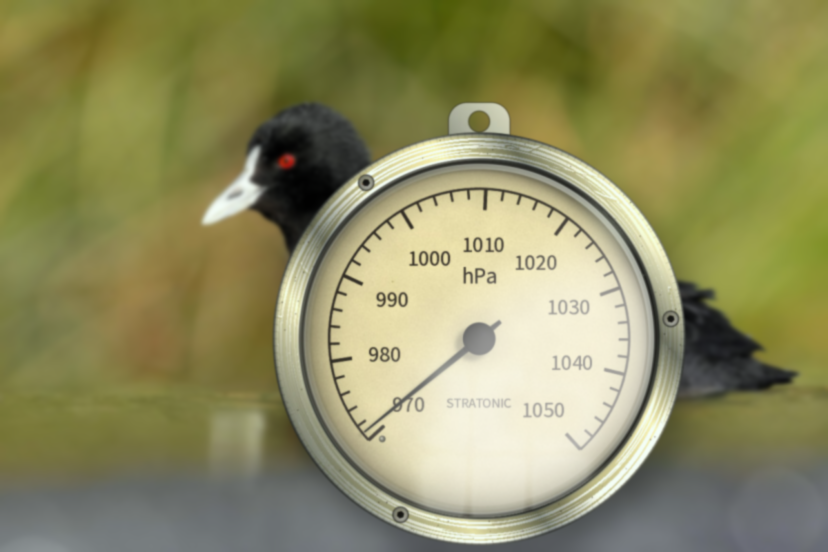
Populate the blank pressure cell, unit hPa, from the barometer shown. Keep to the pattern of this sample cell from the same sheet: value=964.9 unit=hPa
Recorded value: value=971 unit=hPa
